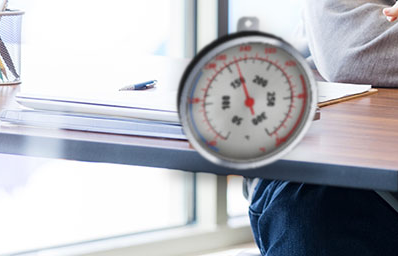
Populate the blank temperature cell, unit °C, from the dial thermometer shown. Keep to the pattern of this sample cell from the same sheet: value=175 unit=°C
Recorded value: value=160 unit=°C
